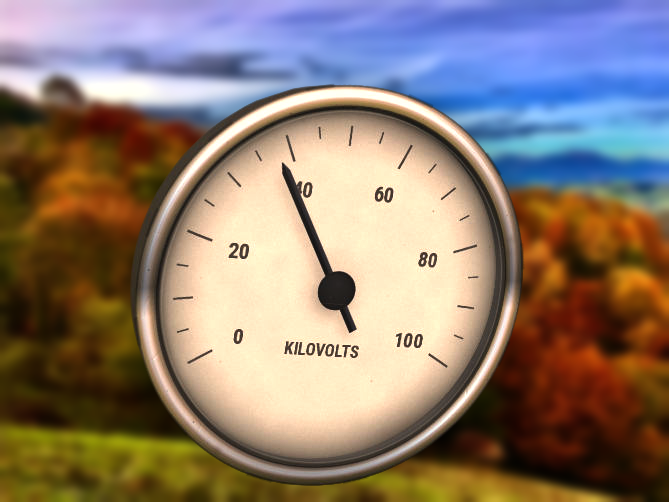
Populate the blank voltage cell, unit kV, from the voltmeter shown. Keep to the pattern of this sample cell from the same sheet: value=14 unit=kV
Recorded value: value=37.5 unit=kV
